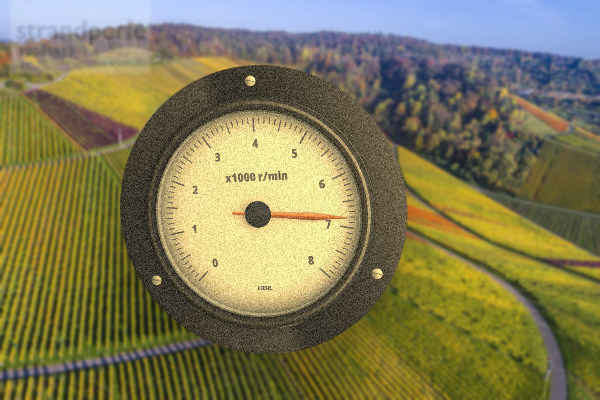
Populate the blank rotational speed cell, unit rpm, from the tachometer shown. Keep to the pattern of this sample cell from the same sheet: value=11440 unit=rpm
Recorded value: value=6800 unit=rpm
